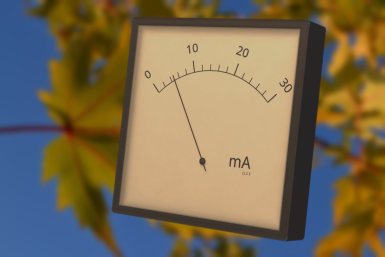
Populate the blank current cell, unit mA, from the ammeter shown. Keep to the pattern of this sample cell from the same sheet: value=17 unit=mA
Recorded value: value=5 unit=mA
